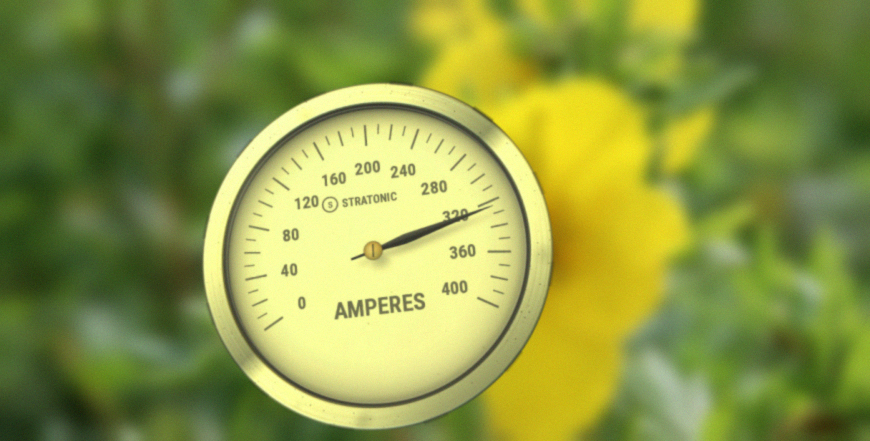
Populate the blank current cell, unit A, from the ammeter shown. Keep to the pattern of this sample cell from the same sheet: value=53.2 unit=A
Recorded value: value=325 unit=A
